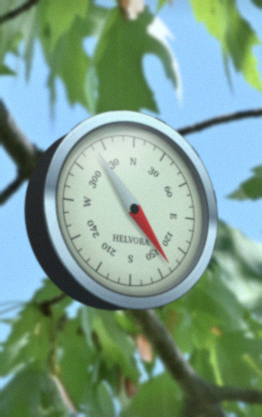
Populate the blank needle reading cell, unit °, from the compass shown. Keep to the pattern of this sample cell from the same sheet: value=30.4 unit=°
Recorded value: value=140 unit=°
